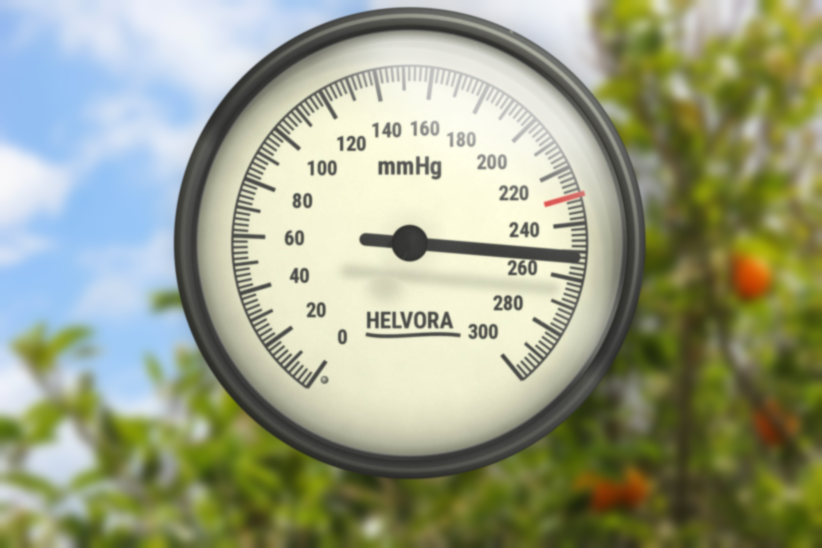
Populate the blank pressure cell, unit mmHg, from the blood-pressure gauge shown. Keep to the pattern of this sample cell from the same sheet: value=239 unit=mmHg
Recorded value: value=252 unit=mmHg
